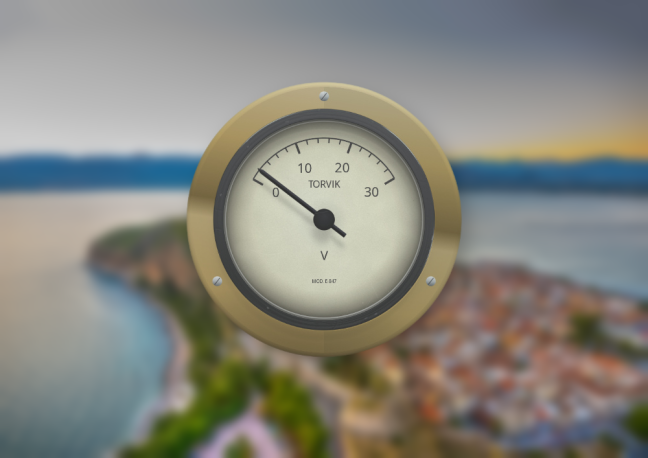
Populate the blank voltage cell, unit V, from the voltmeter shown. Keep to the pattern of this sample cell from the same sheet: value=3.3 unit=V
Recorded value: value=2 unit=V
